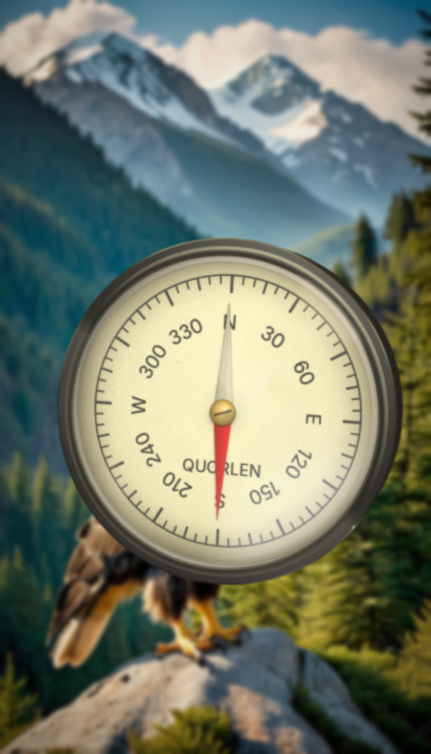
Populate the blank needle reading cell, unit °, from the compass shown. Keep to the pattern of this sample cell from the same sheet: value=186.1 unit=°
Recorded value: value=180 unit=°
